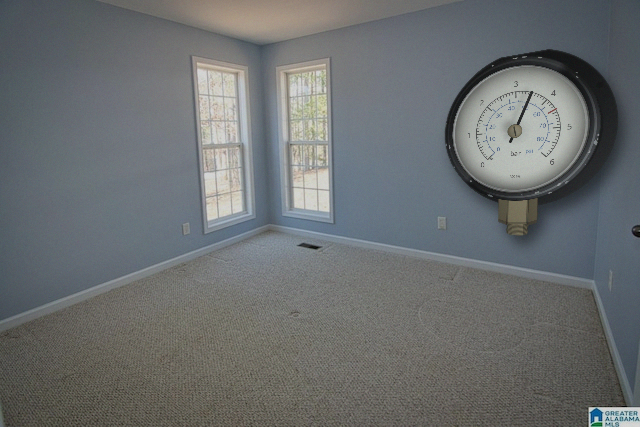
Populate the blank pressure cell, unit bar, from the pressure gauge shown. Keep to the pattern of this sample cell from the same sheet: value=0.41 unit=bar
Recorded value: value=3.5 unit=bar
